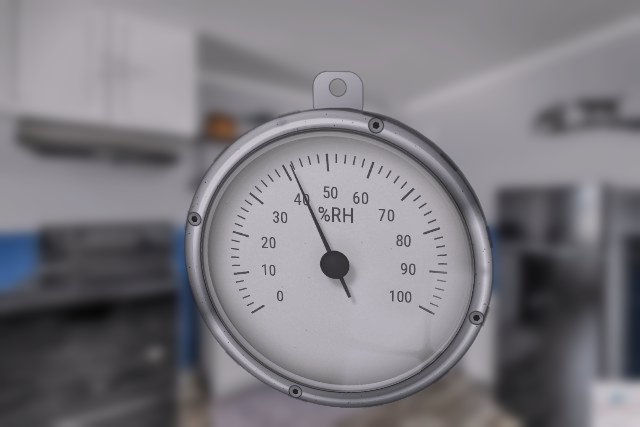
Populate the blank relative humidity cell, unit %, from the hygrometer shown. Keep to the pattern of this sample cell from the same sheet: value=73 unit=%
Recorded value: value=42 unit=%
